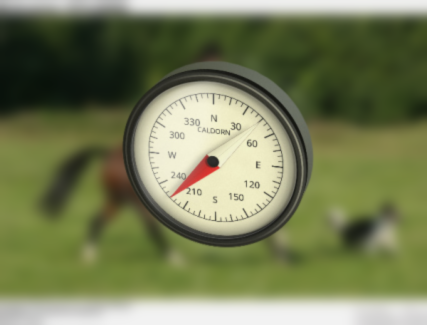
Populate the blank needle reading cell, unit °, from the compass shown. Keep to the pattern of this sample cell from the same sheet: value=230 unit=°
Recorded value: value=225 unit=°
